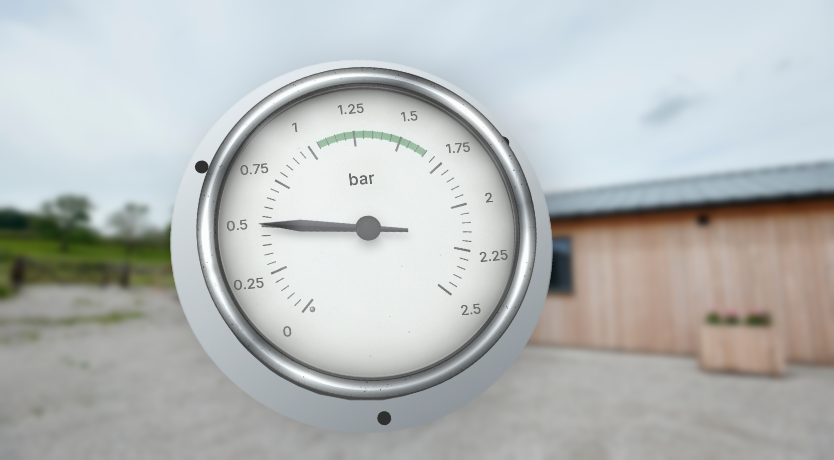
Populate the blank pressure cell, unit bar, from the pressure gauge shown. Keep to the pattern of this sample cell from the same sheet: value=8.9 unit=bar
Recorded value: value=0.5 unit=bar
